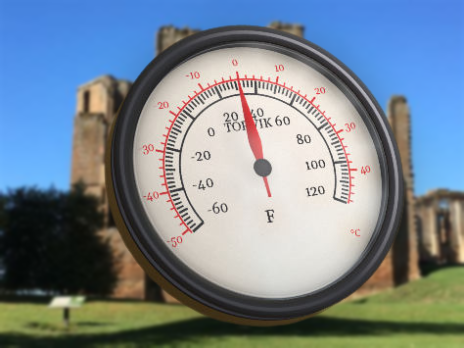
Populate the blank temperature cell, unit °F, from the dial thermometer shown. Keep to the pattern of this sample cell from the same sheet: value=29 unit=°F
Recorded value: value=30 unit=°F
